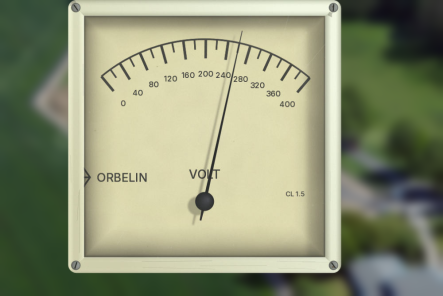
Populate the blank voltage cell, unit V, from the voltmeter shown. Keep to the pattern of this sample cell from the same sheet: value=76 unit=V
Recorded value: value=260 unit=V
